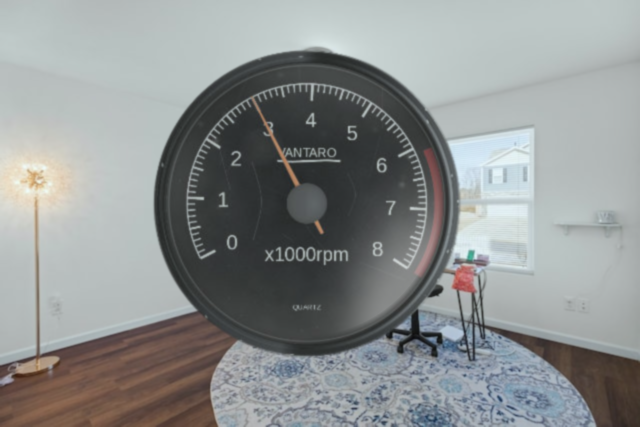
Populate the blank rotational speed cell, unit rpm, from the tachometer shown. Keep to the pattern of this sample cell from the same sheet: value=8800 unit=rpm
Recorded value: value=3000 unit=rpm
